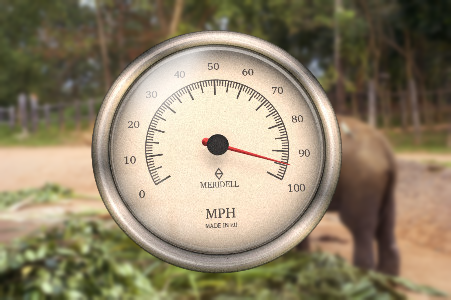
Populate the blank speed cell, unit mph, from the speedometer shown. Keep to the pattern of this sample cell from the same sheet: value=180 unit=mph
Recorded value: value=95 unit=mph
